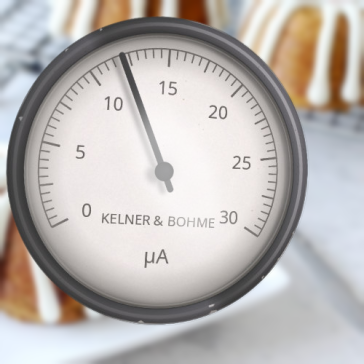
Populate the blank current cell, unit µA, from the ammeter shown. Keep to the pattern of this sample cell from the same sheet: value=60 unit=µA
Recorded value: value=12 unit=µA
